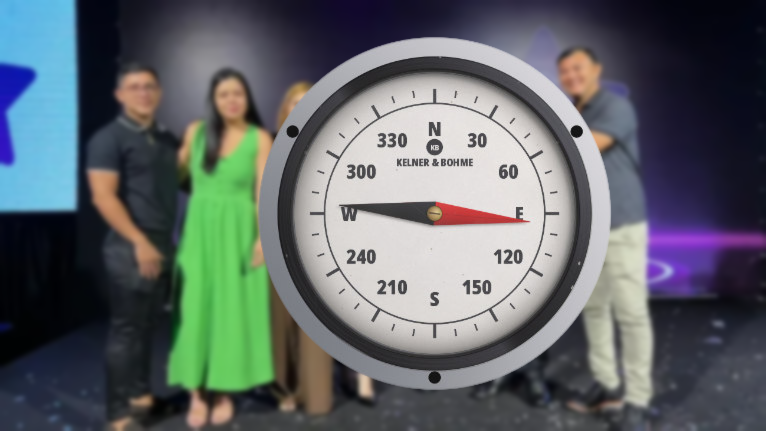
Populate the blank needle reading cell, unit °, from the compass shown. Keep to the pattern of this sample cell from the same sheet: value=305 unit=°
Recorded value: value=95 unit=°
